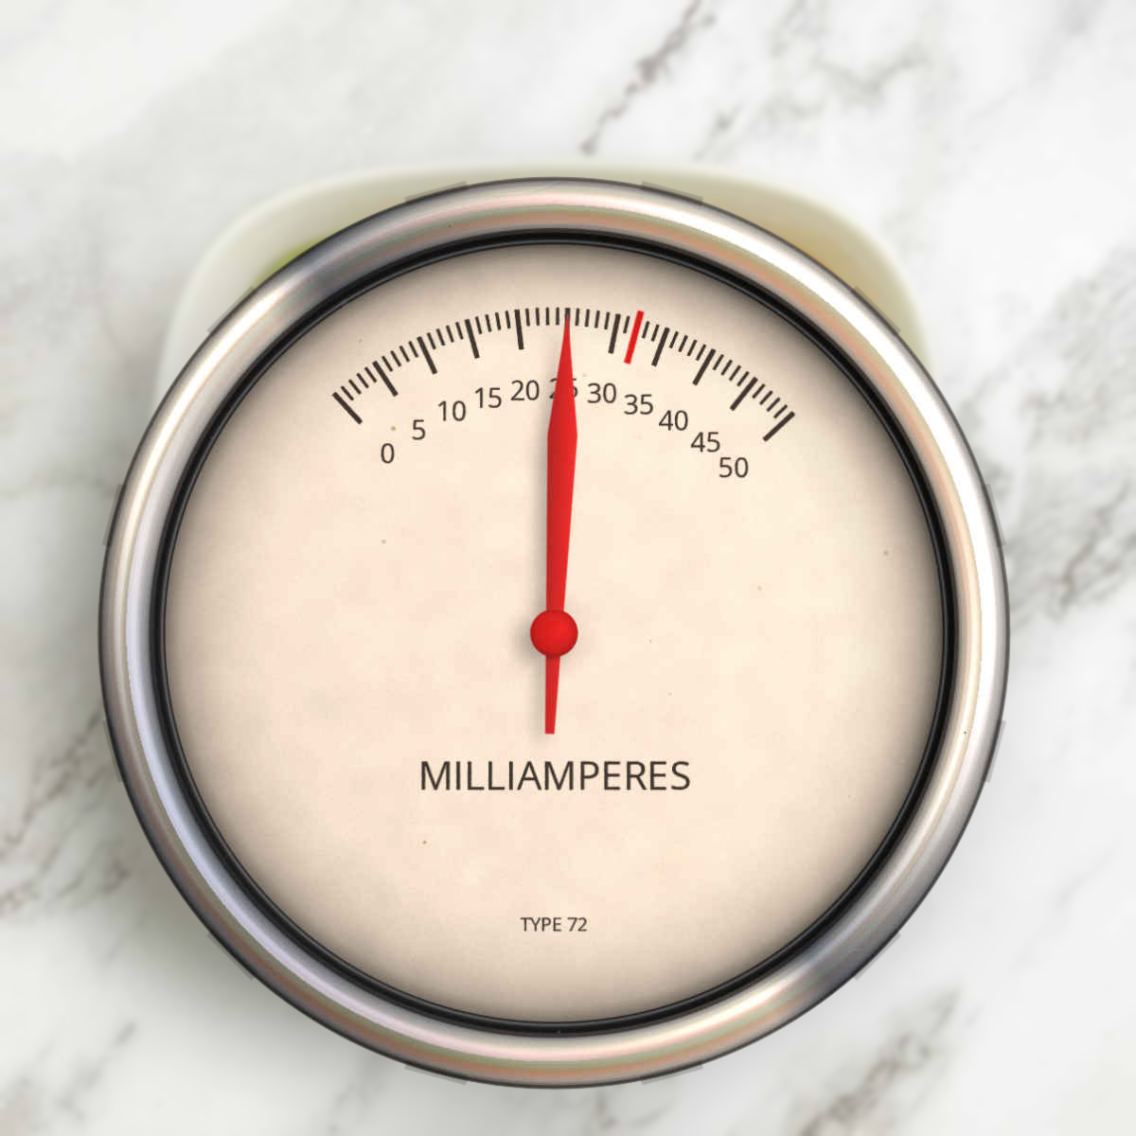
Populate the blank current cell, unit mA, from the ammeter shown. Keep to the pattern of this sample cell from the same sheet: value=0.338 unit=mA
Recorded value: value=25 unit=mA
